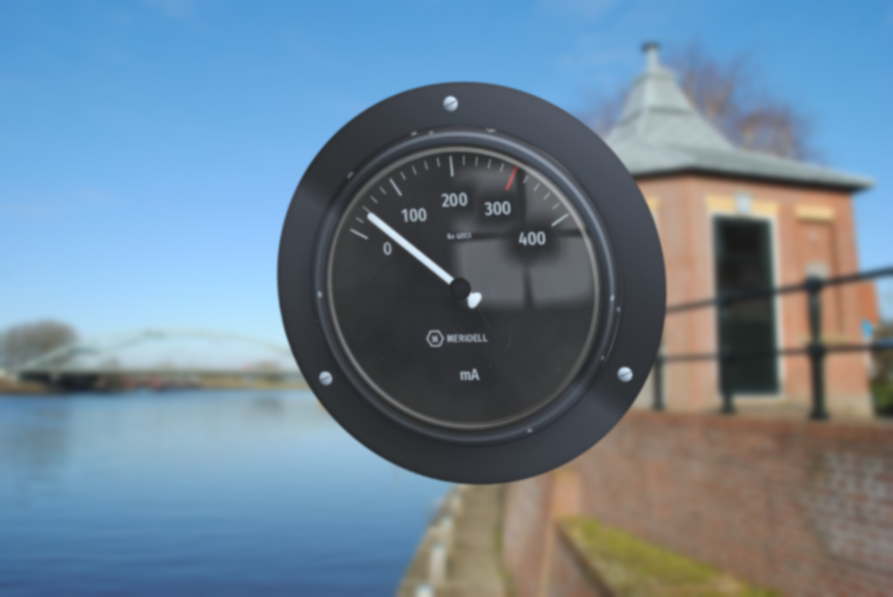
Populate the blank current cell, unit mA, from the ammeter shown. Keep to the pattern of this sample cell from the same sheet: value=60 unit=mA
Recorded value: value=40 unit=mA
